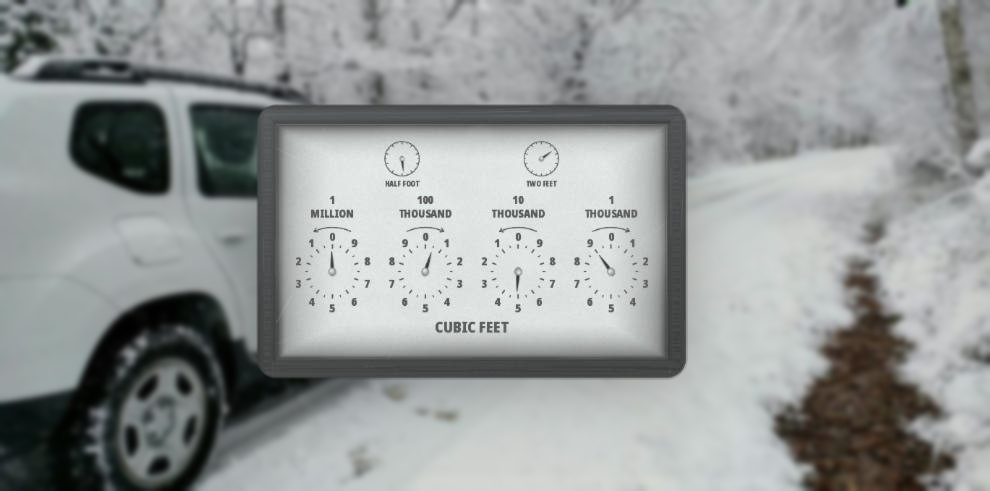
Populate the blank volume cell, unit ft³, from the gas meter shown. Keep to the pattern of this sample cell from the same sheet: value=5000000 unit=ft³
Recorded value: value=4900 unit=ft³
